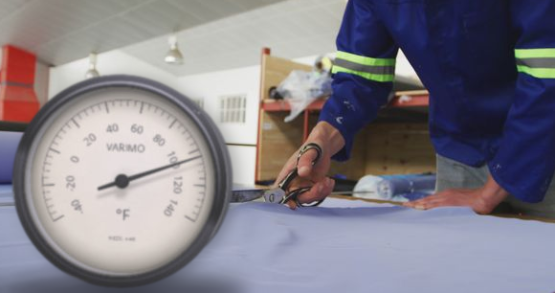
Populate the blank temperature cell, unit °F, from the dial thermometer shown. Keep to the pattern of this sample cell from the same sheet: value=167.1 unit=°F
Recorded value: value=104 unit=°F
